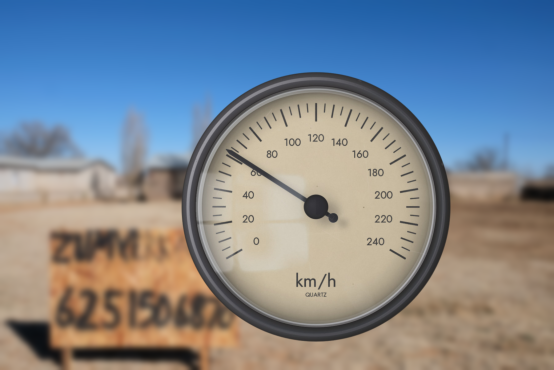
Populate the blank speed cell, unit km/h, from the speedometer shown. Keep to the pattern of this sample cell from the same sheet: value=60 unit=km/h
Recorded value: value=62.5 unit=km/h
